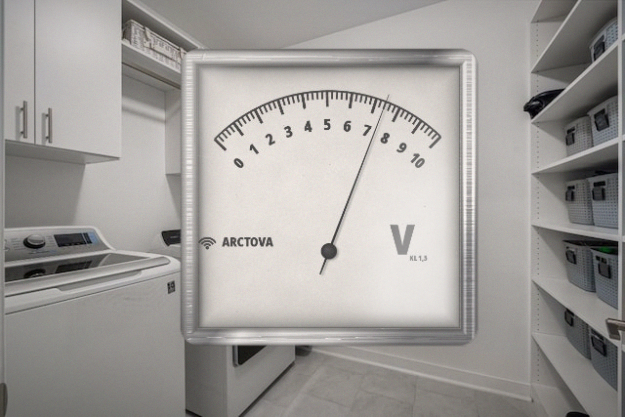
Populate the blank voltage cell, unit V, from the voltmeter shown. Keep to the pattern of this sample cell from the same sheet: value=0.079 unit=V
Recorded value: value=7.4 unit=V
